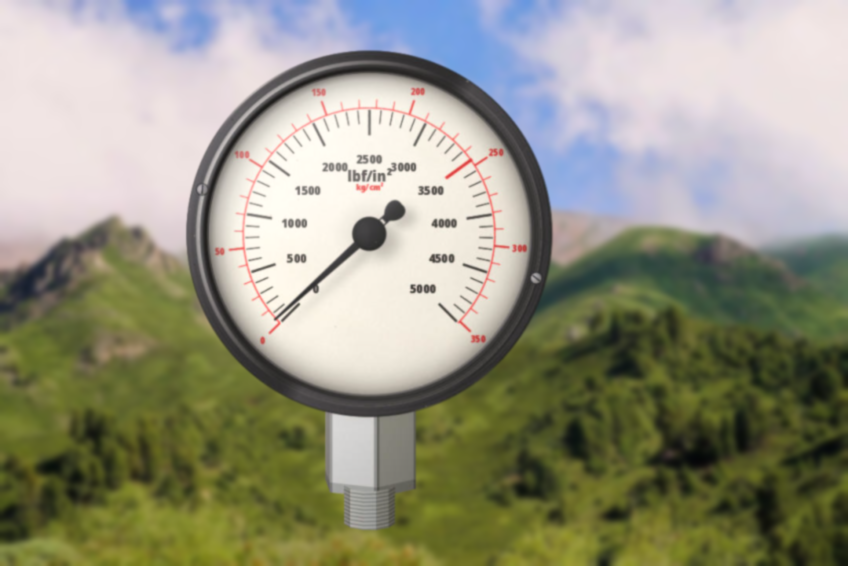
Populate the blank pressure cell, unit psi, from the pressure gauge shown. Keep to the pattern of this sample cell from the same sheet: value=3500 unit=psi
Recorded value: value=50 unit=psi
